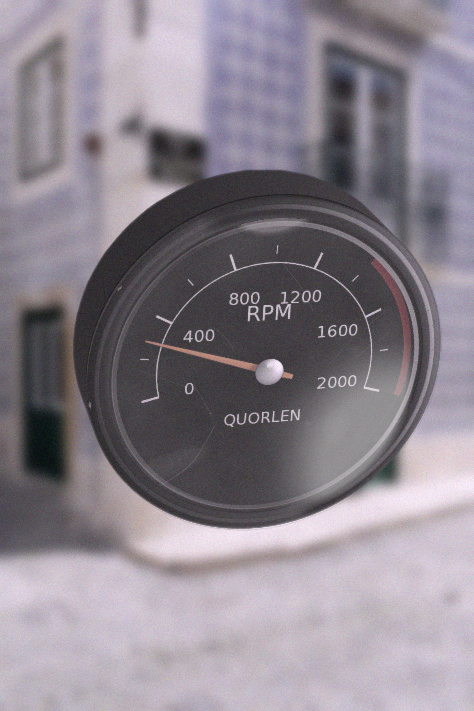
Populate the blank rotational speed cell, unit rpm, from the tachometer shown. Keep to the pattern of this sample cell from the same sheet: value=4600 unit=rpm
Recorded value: value=300 unit=rpm
